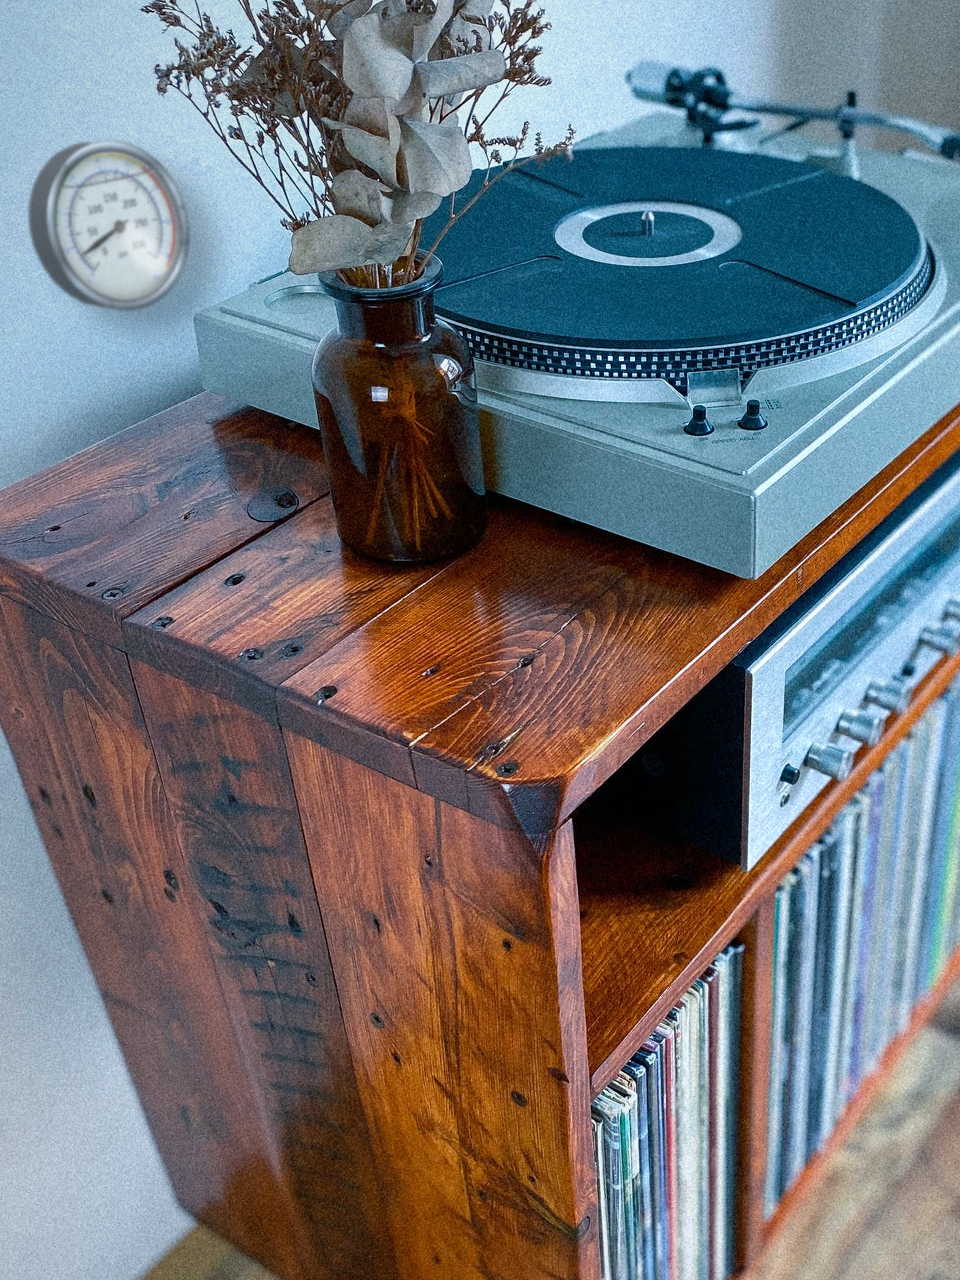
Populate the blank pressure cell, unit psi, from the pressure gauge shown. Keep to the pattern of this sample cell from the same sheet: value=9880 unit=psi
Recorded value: value=25 unit=psi
